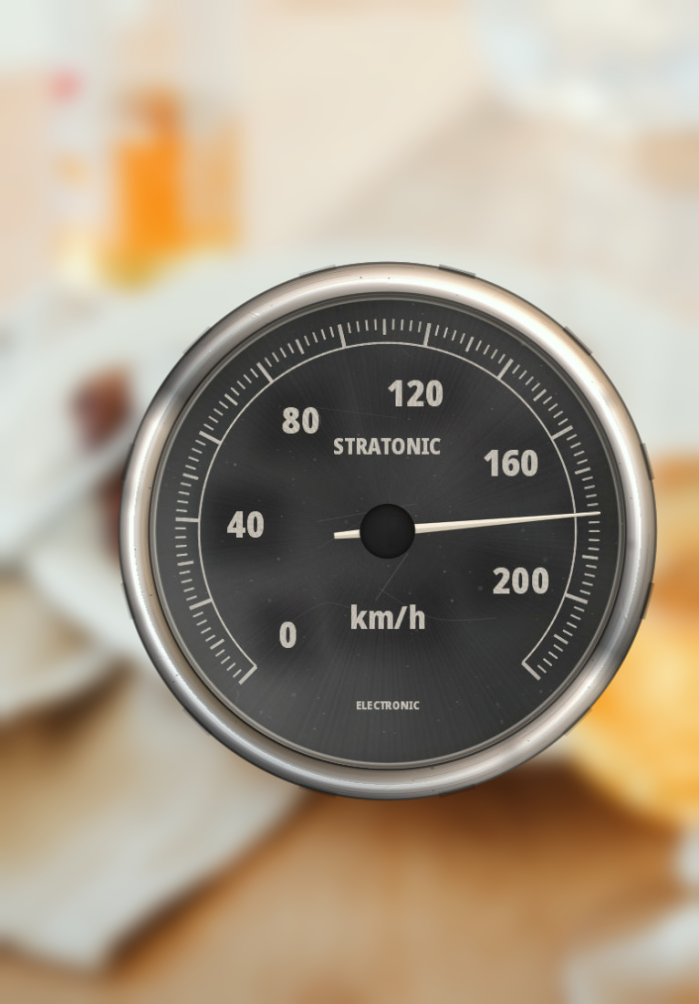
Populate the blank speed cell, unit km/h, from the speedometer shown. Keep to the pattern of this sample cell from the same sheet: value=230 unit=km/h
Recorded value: value=180 unit=km/h
